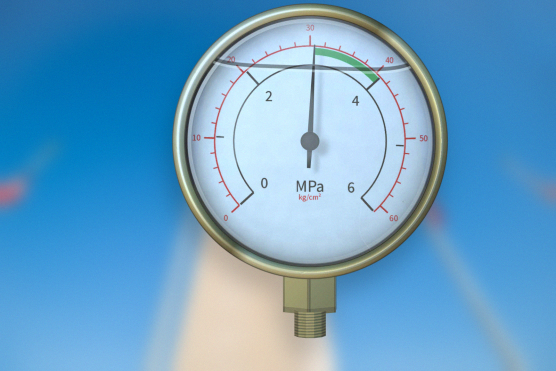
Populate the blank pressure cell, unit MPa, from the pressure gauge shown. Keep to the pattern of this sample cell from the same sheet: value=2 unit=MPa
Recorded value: value=3 unit=MPa
